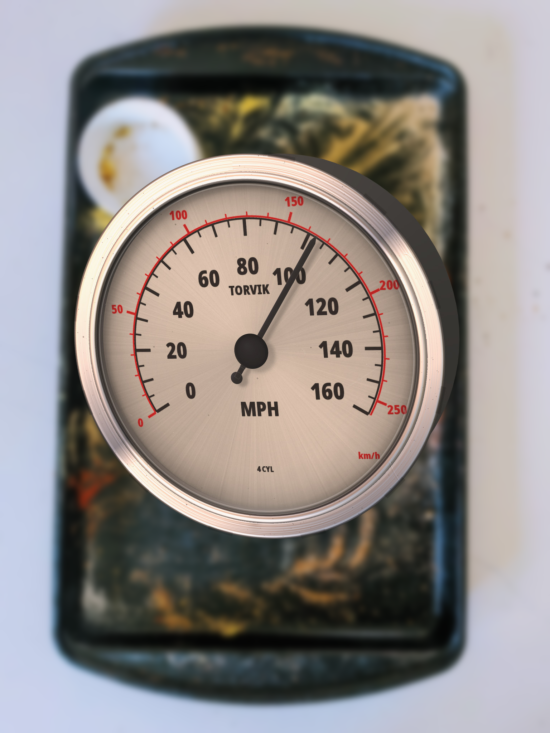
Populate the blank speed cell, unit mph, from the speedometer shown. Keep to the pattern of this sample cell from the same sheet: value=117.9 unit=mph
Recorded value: value=102.5 unit=mph
